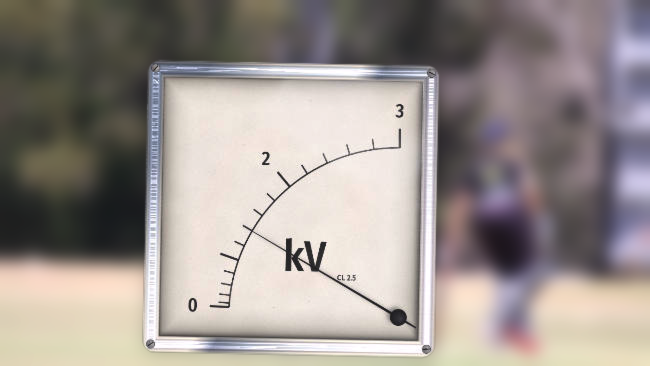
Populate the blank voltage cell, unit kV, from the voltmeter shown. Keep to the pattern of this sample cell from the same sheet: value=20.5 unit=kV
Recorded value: value=1.4 unit=kV
